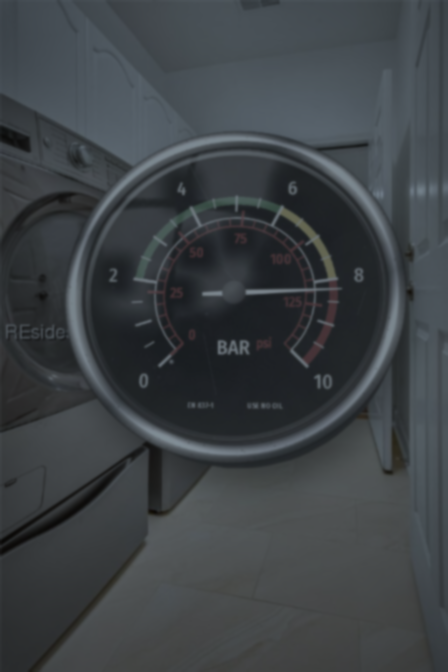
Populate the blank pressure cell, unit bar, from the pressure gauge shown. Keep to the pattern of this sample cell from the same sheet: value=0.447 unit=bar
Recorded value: value=8.25 unit=bar
